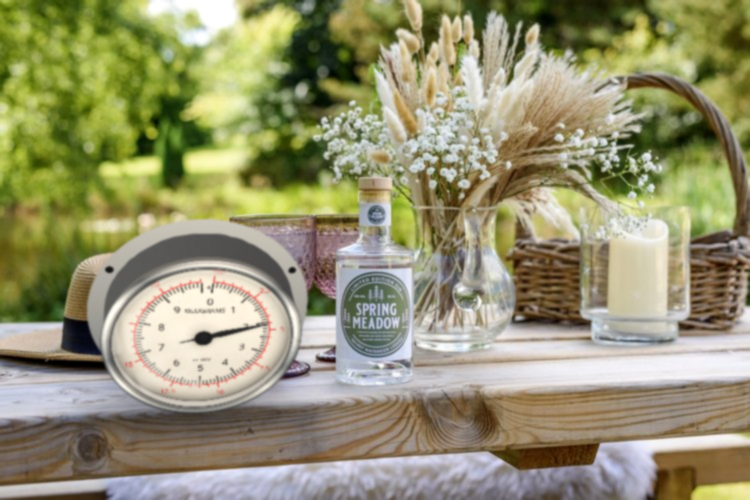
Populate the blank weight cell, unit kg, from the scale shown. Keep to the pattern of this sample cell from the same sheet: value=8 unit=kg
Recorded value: value=2 unit=kg
